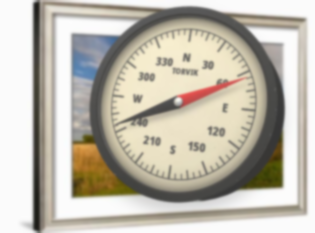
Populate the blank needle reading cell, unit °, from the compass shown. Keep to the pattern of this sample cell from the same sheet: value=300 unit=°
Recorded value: value=65 unit=°
